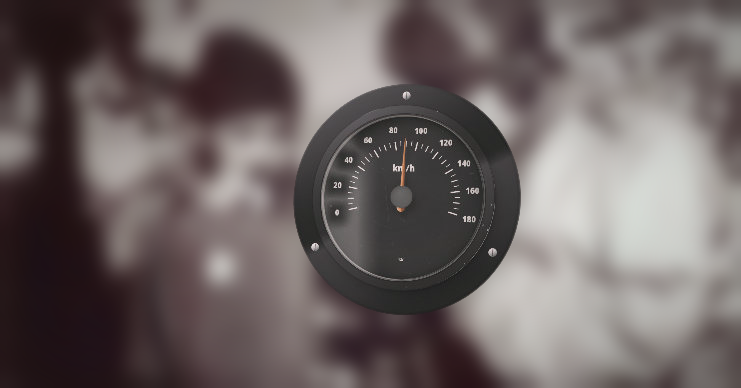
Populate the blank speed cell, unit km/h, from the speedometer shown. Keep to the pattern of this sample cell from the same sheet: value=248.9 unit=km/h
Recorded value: value=90 unit=km/h
